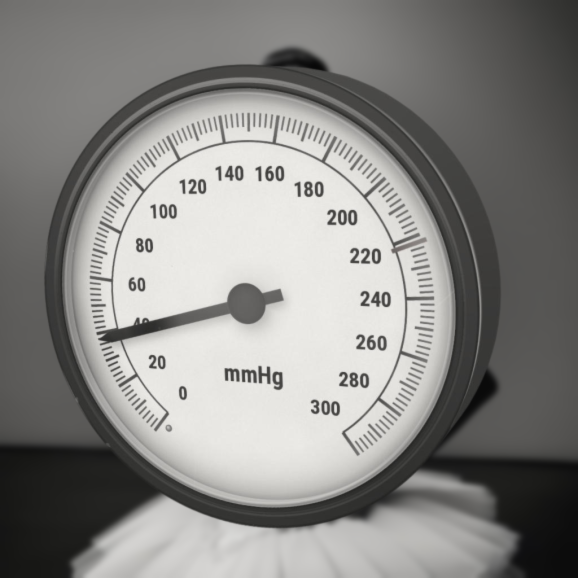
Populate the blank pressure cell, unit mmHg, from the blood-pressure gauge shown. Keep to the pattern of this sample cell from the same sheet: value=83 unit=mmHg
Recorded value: value=38 unit=mmHg
